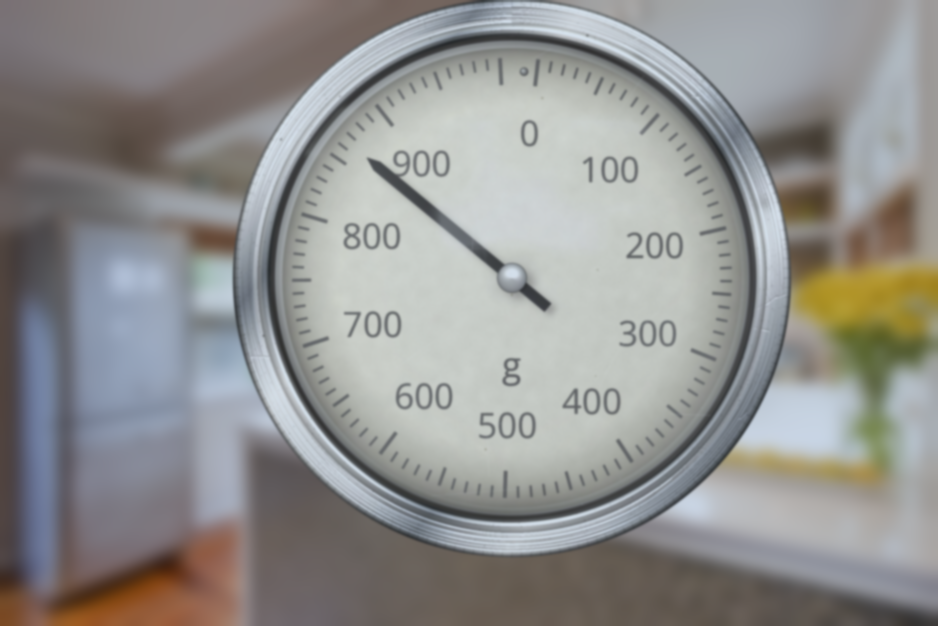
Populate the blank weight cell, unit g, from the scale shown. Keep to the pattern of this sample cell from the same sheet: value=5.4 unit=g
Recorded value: value=865 unit=g
